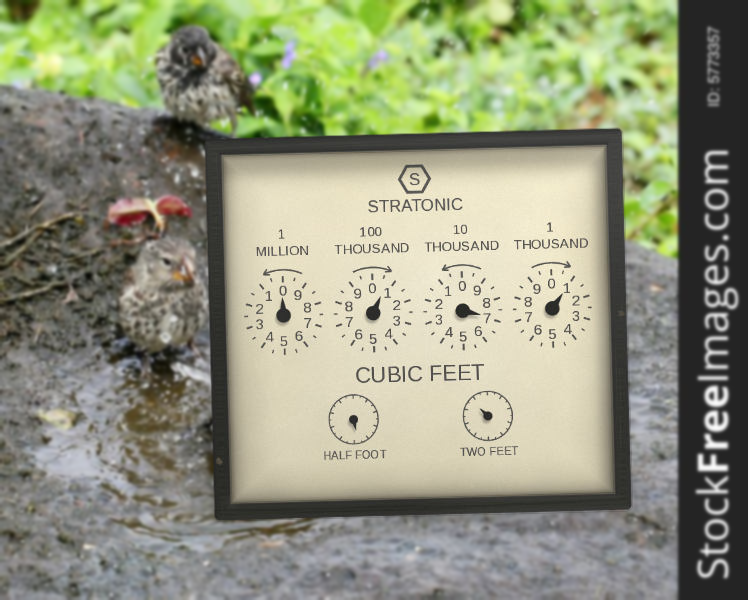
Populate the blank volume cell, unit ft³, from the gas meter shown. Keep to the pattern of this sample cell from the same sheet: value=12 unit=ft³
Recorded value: value=7100 unit=ft³
